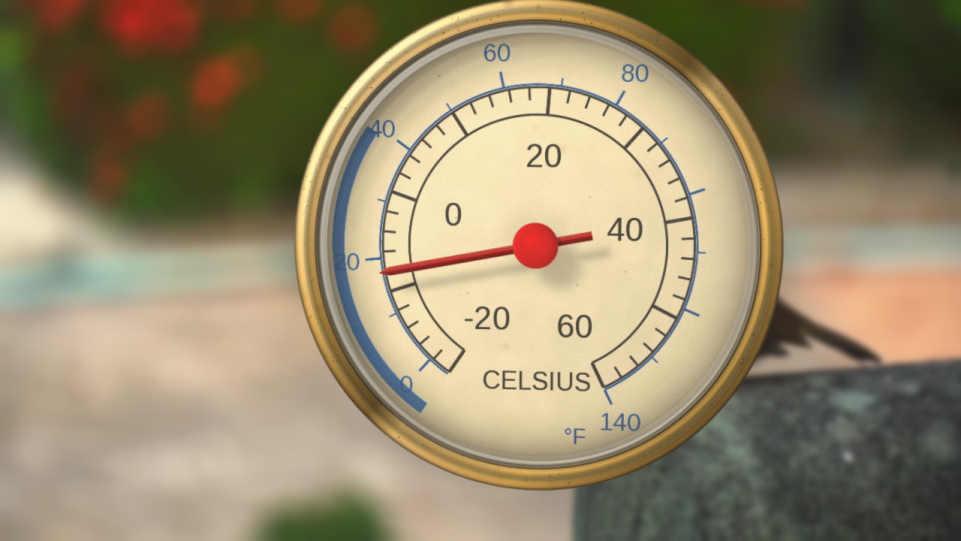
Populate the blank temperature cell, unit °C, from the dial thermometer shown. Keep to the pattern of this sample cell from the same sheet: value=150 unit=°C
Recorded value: value=-8 unit=°C
